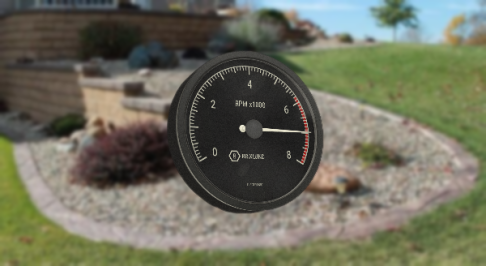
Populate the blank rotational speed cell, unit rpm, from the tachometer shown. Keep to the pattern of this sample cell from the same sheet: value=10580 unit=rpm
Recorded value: value=7000 unit=rpm
